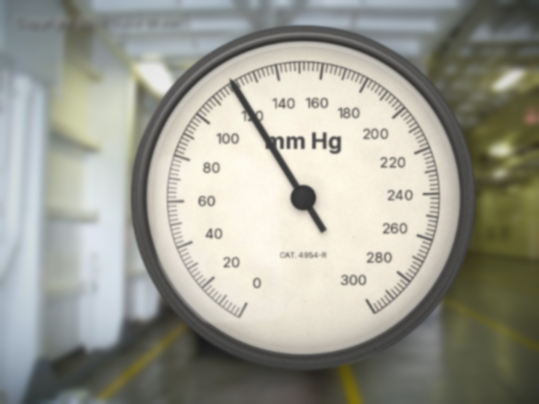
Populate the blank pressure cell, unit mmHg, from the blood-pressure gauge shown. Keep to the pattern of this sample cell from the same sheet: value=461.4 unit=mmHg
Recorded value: value=120 unit=mmHg
